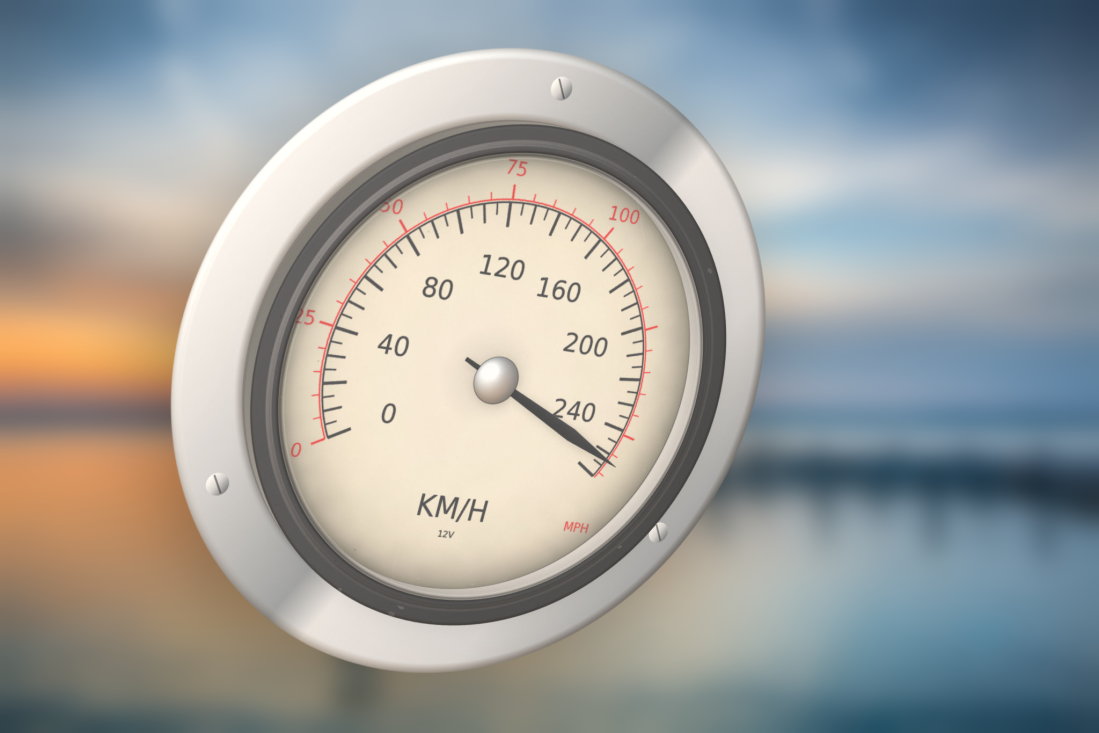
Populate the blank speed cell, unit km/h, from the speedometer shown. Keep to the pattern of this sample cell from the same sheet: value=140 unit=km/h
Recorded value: value=252.5 unit=km/h
